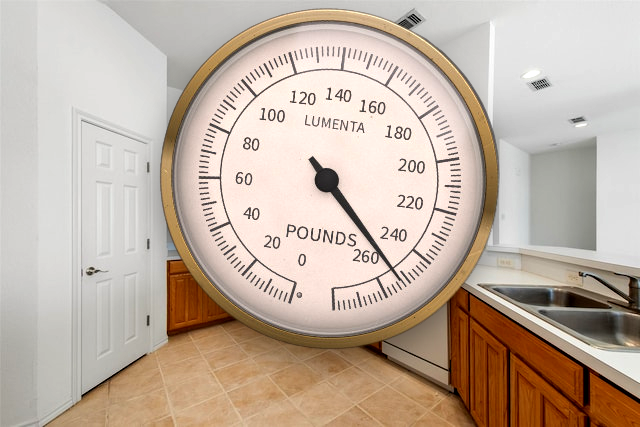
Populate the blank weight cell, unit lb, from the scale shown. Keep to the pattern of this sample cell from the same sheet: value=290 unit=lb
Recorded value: value=252 unit=lb
